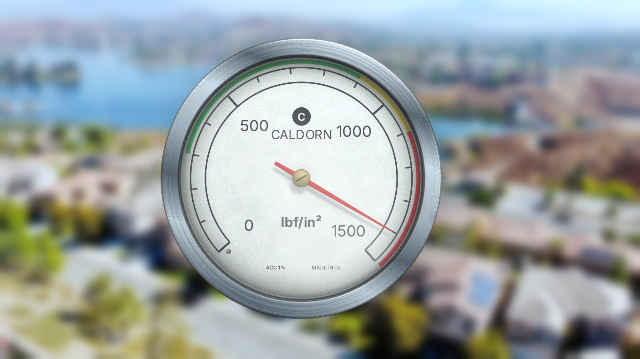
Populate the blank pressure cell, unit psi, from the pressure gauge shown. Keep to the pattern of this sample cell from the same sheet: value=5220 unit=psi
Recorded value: value=1400 unit=psi
